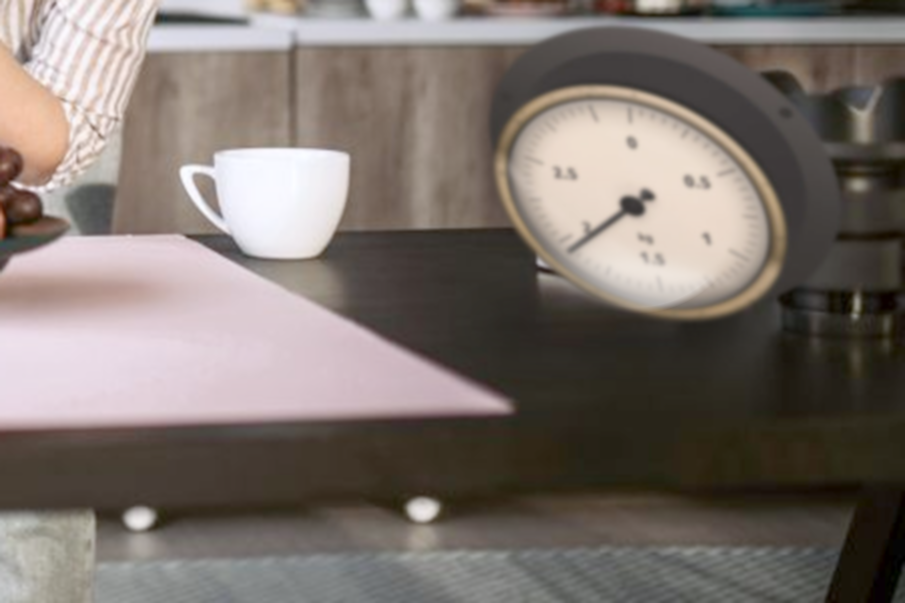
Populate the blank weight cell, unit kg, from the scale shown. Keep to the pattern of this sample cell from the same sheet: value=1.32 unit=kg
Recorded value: value=1.95 unit=kg
